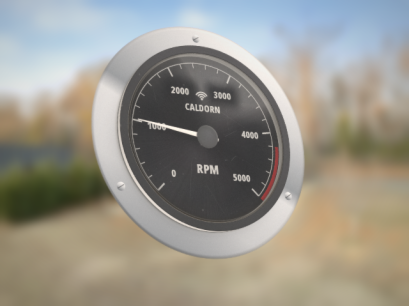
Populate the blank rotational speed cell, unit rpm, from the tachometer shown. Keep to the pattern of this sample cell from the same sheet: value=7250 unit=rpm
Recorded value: value=1000 unit=rpm
